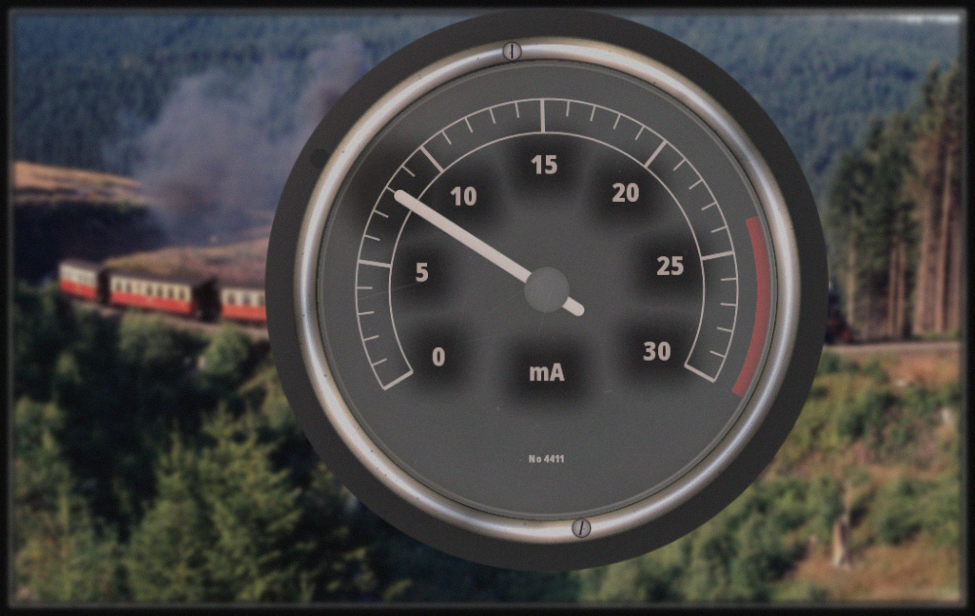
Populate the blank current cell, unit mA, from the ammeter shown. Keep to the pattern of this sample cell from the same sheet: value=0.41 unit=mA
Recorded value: value=8 unit=mA
